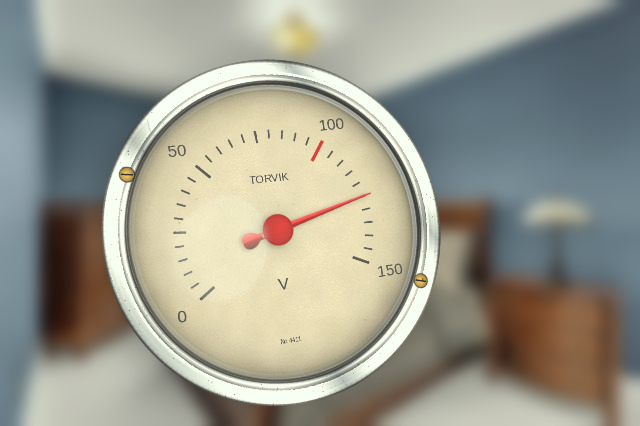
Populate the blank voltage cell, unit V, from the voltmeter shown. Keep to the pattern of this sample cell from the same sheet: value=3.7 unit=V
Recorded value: value=125 unit=V
